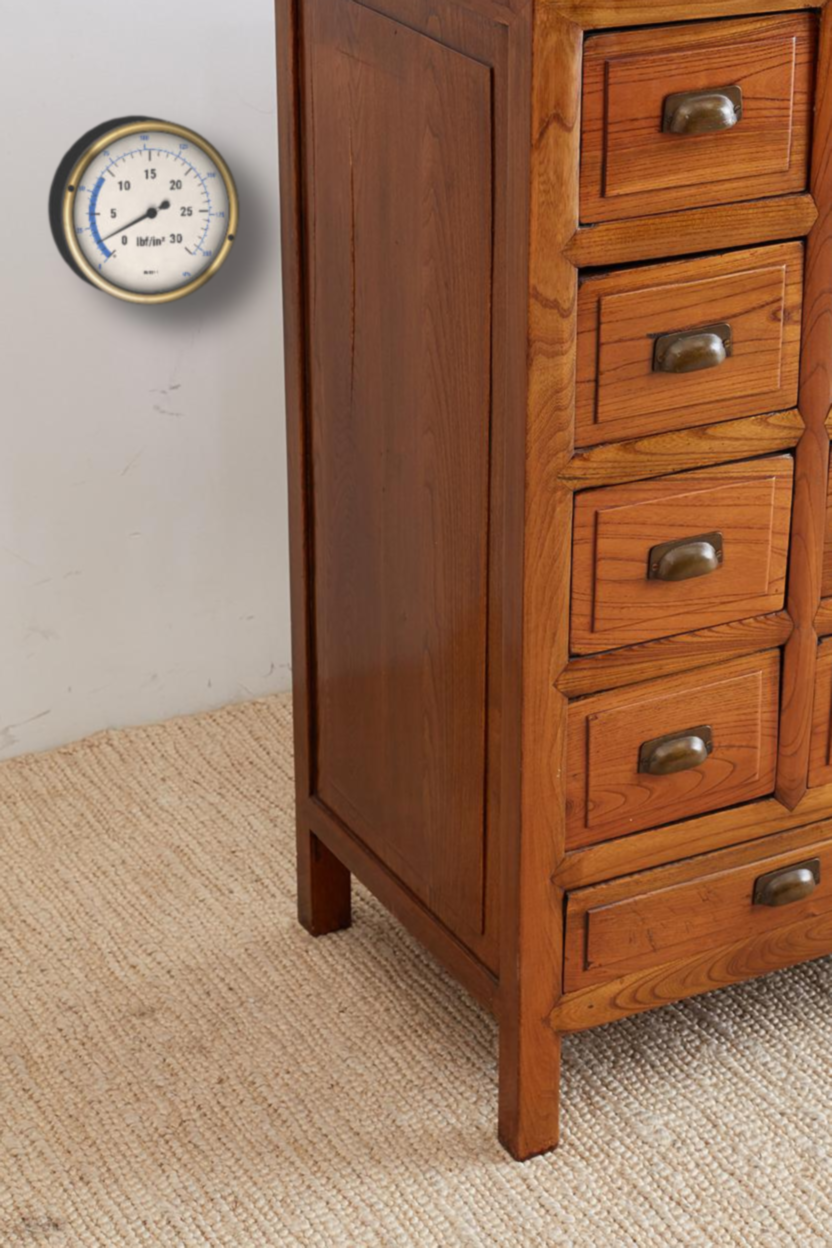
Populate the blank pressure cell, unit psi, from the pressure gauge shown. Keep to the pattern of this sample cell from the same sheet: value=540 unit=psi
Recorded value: value=2 unit=psi
